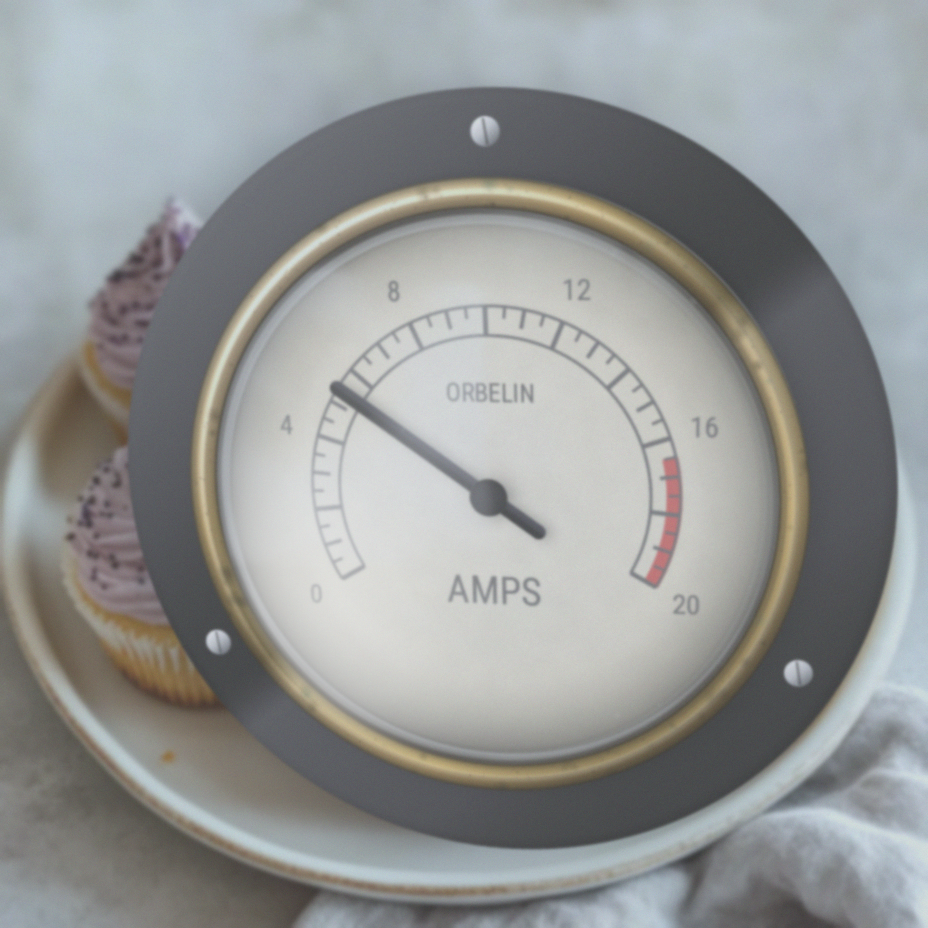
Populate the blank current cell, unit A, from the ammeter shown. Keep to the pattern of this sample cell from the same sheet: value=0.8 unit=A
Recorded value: value=5.5 unit=A
